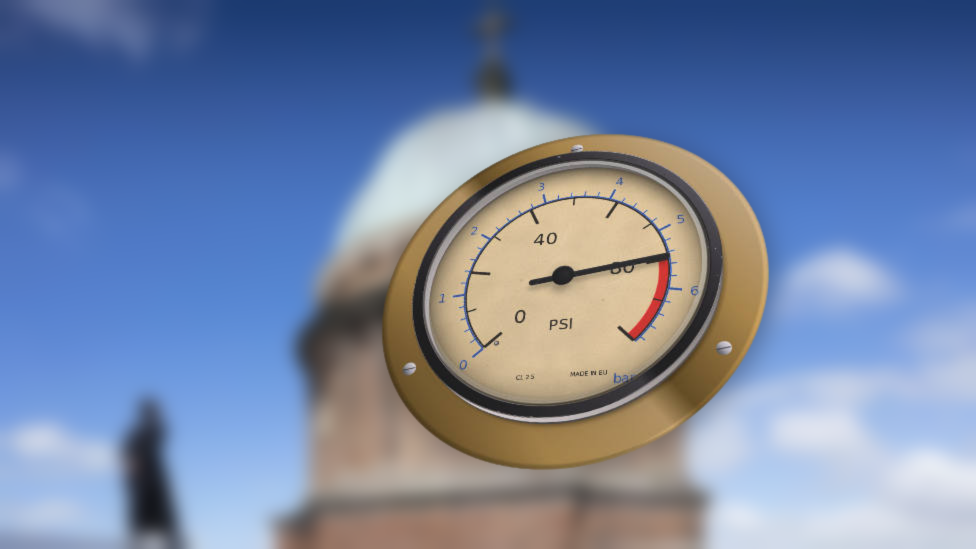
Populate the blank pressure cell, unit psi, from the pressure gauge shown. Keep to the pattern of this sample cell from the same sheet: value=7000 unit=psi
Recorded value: value=80 unit=psi
